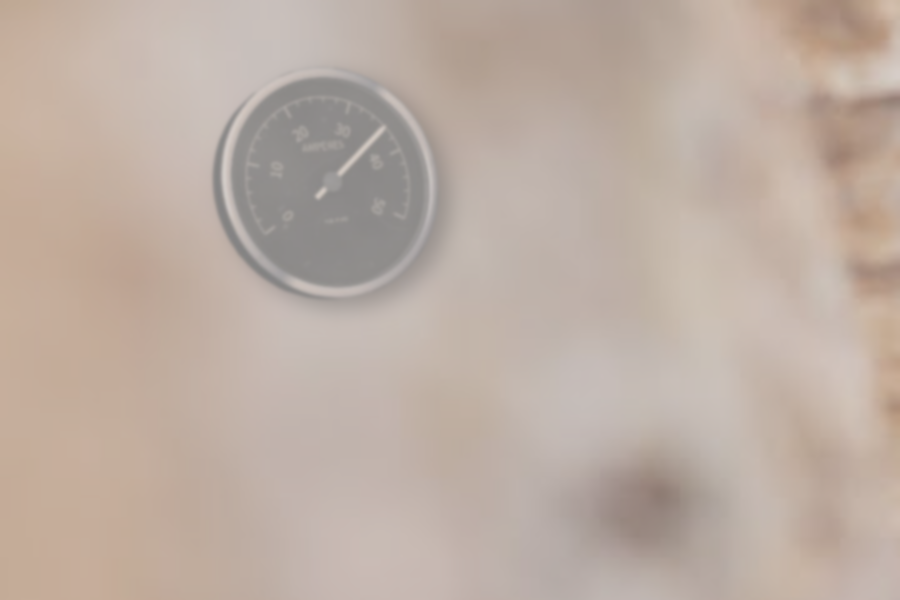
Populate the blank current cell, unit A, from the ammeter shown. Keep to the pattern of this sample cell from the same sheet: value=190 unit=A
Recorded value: value=36 unit=A
